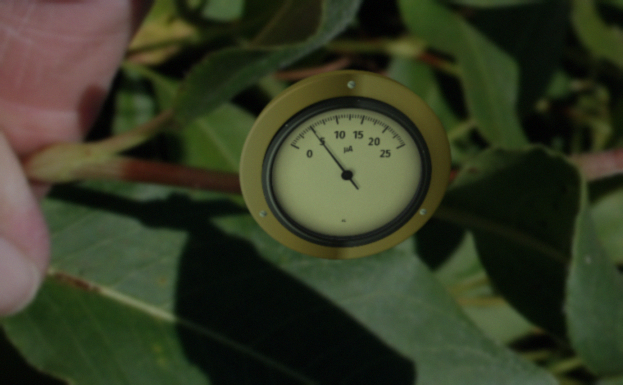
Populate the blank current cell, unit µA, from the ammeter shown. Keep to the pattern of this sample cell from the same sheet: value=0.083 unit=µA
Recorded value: value=5 unit=µA
